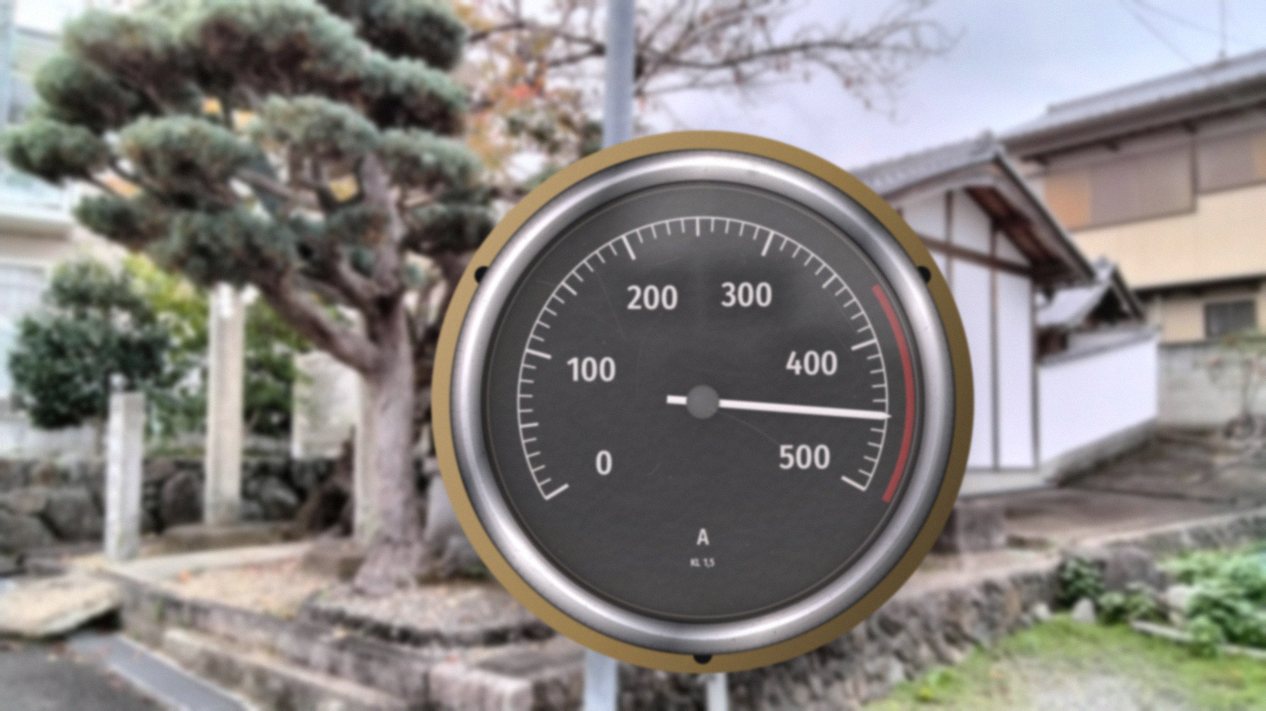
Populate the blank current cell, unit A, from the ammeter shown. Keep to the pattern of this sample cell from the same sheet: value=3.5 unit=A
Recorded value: value=450 unit=A
